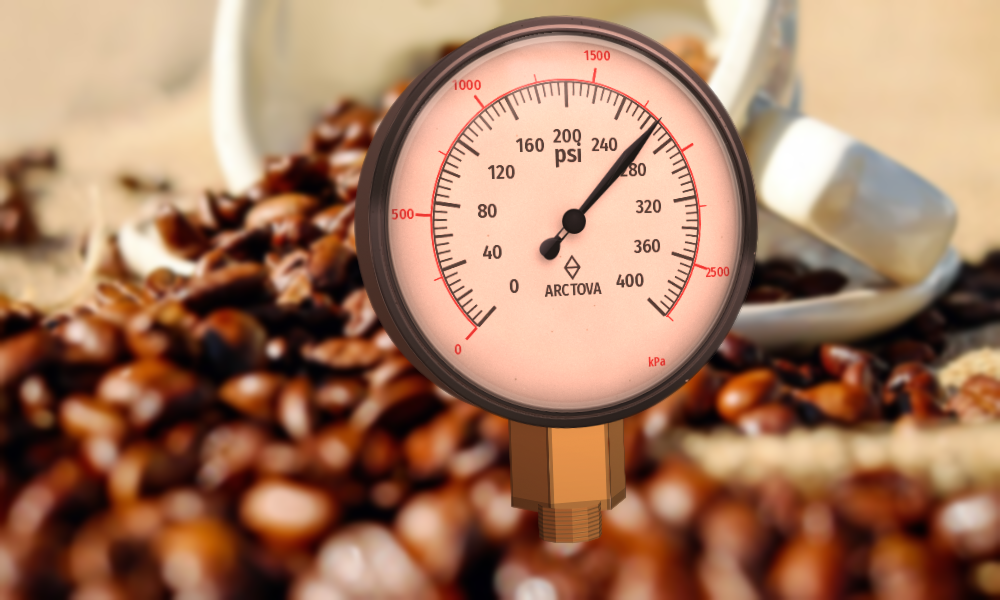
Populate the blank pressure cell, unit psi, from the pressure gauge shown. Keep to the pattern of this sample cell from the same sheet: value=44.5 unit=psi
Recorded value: value=265 unit=psi
